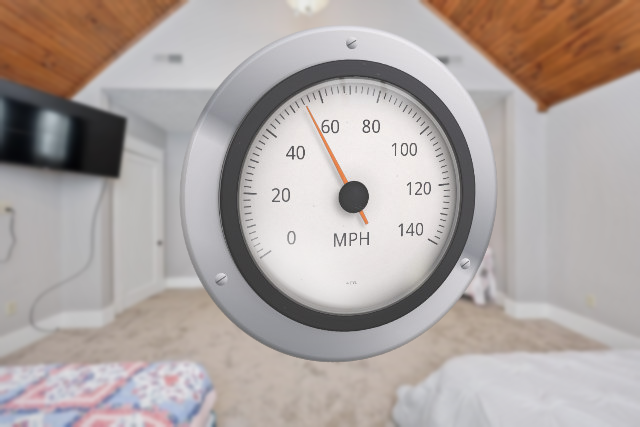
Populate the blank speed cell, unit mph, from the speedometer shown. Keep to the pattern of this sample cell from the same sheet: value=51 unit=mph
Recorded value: value=54 unit=mph
